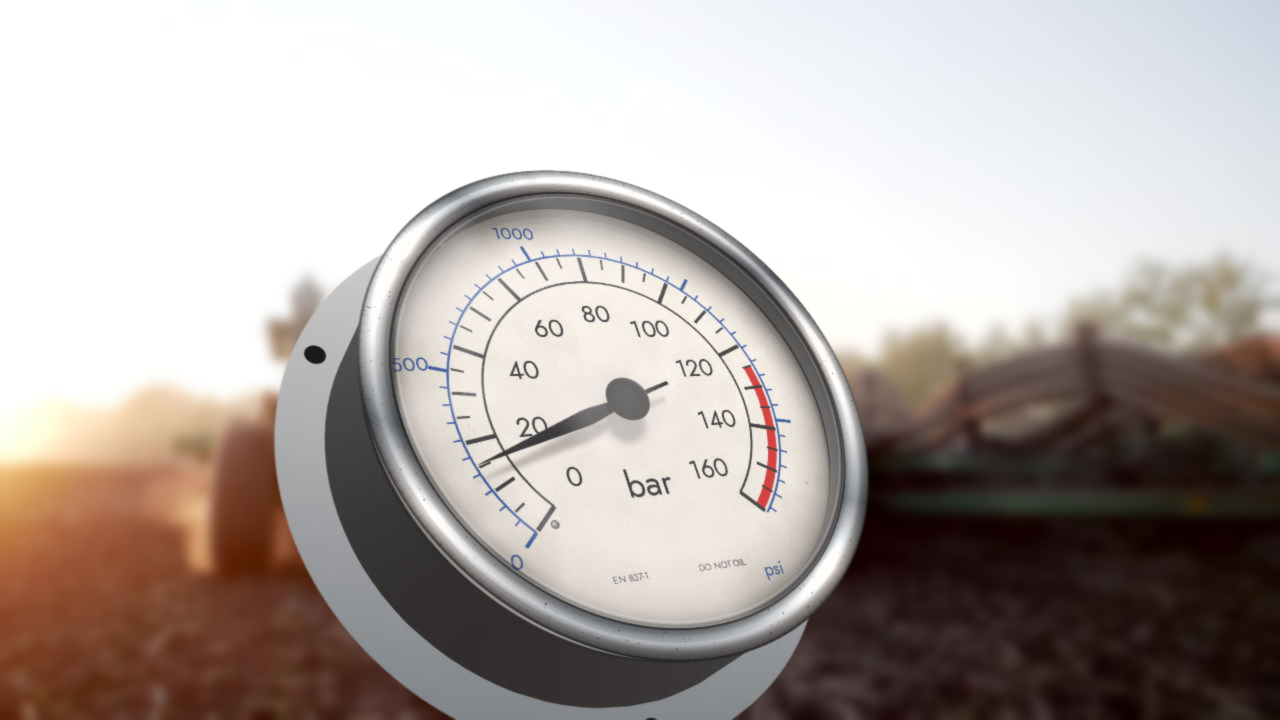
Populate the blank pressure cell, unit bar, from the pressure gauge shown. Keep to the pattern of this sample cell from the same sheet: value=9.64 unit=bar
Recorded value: value=15 unit=bar
